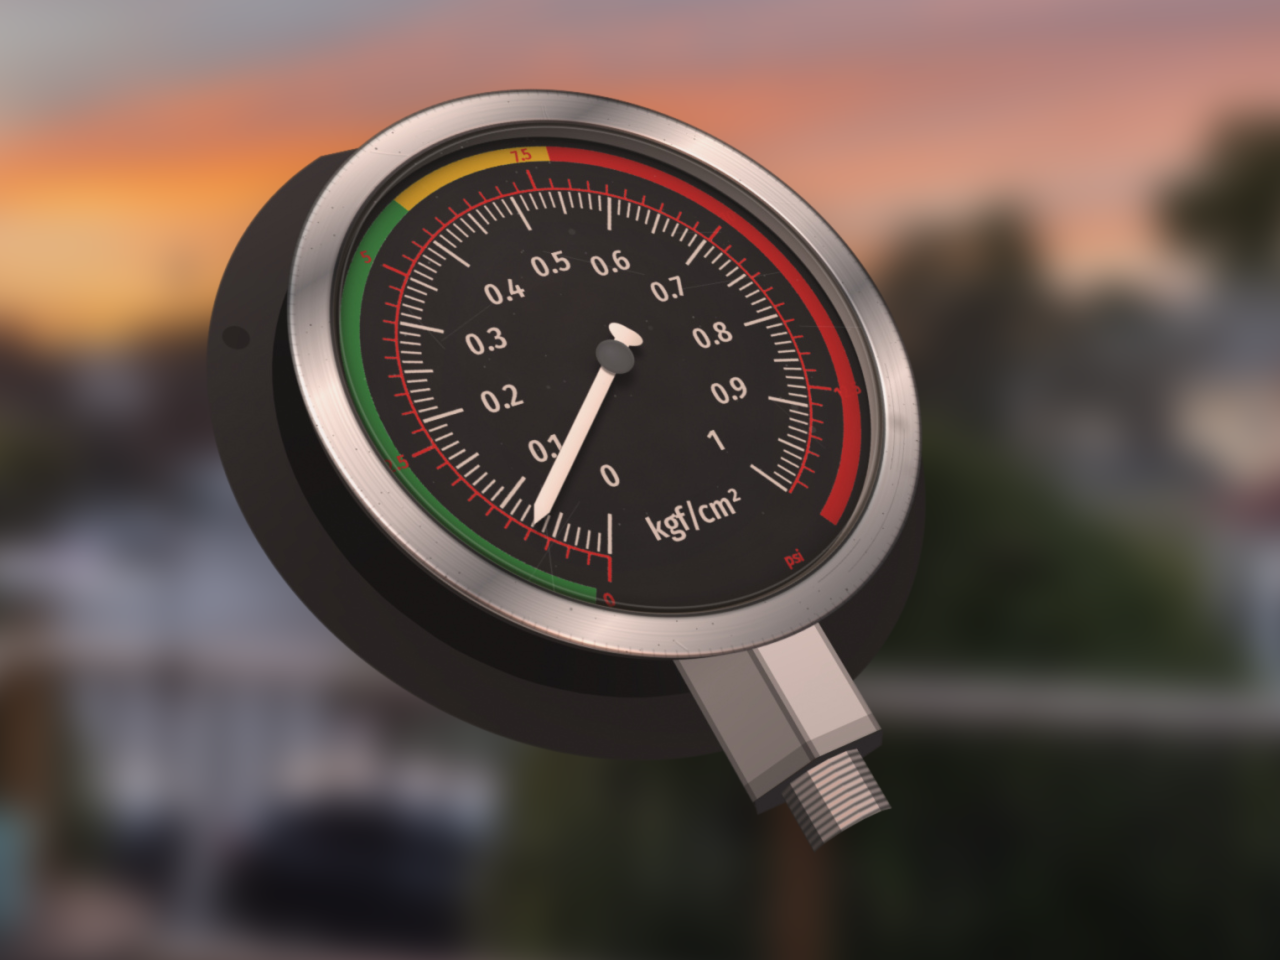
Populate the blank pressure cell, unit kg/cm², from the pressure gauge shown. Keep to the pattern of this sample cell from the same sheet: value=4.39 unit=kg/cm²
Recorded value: value=0.07 unit=kg/cm²
